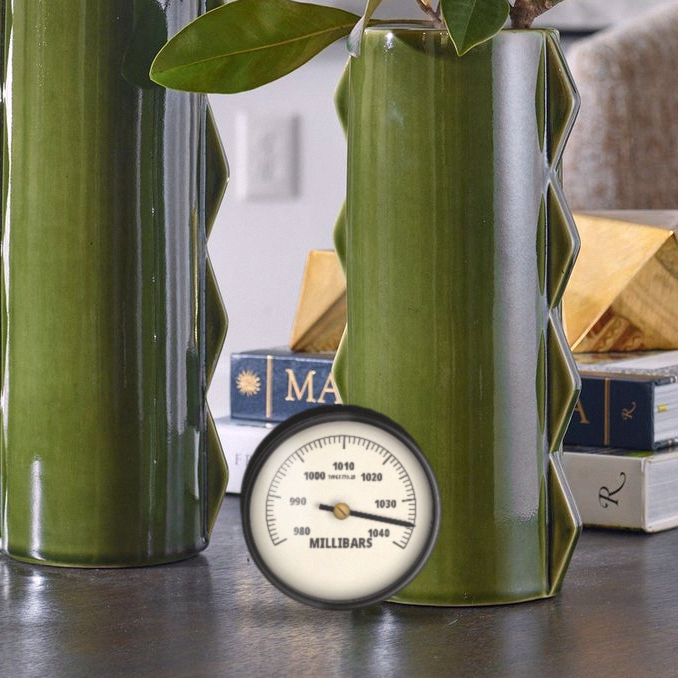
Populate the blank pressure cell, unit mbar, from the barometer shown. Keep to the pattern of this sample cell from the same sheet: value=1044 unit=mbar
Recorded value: value=1035 unit=mbar
